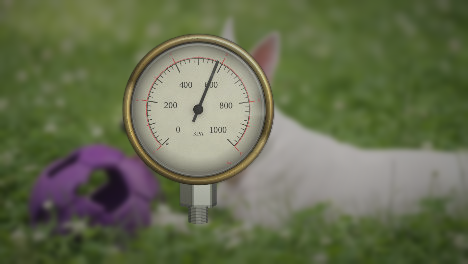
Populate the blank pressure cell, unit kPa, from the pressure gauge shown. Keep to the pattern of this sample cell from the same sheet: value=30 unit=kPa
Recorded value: value=580 unit=kPa
